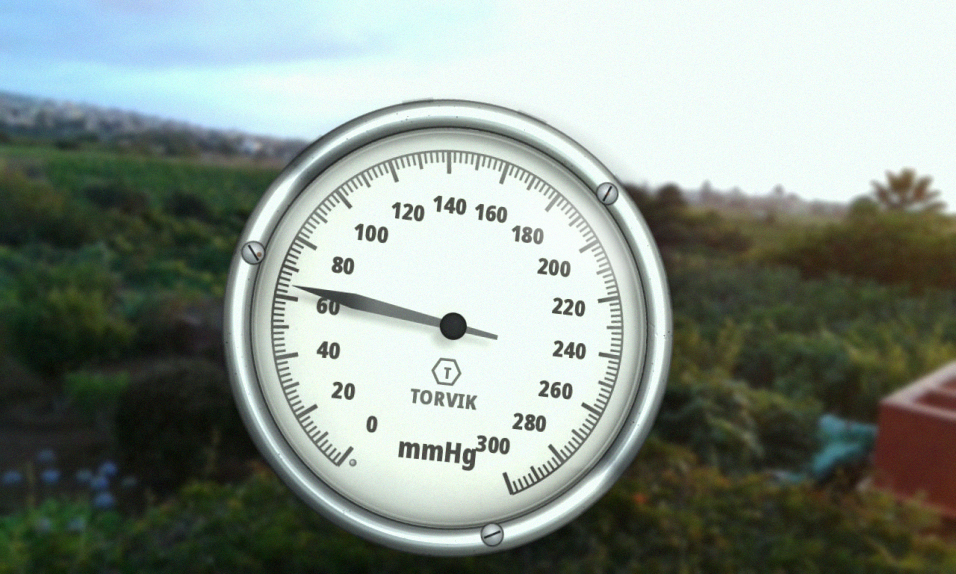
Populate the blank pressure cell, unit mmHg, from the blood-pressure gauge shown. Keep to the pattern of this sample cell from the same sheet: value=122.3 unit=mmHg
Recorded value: value=64 unit=mmHg
